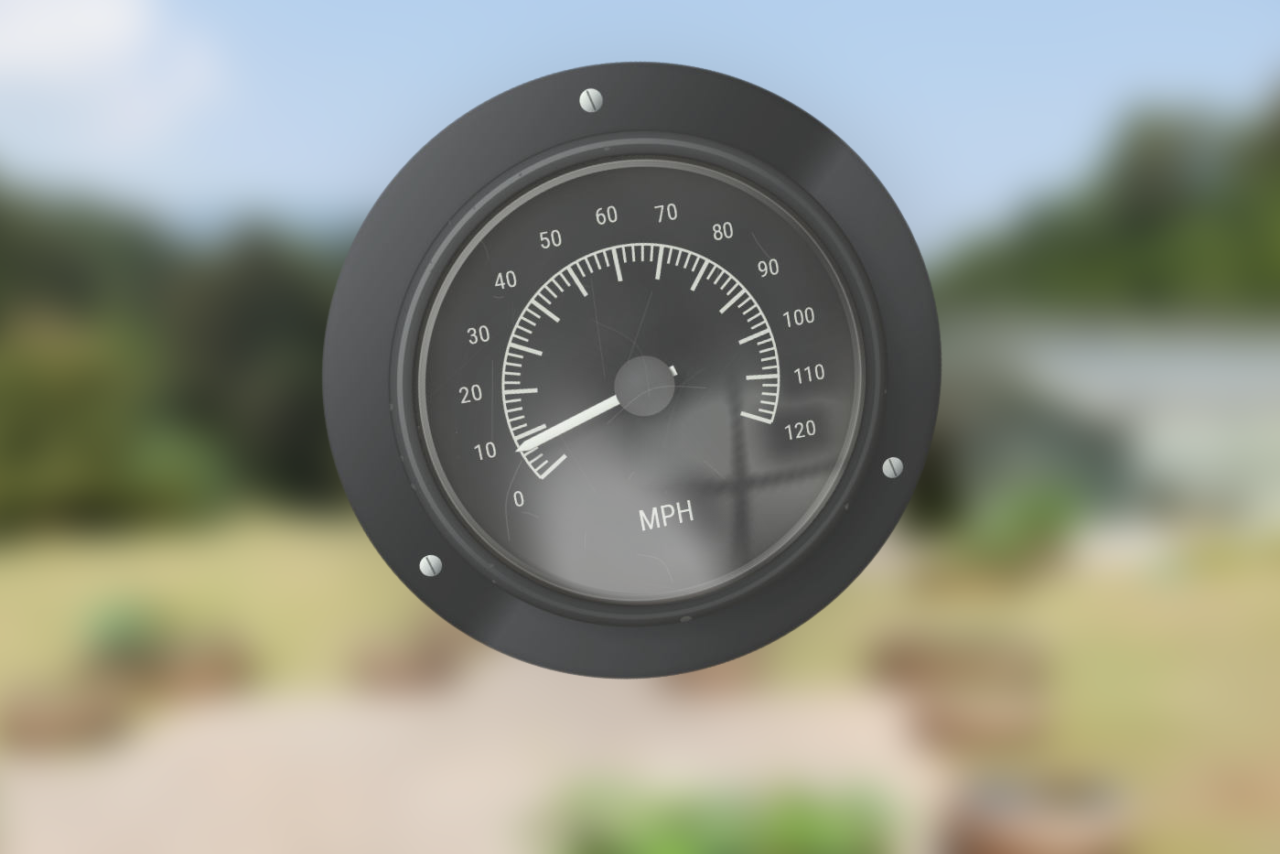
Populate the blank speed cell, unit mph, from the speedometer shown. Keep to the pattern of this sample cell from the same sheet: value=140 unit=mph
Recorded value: value=8 unit=mph
